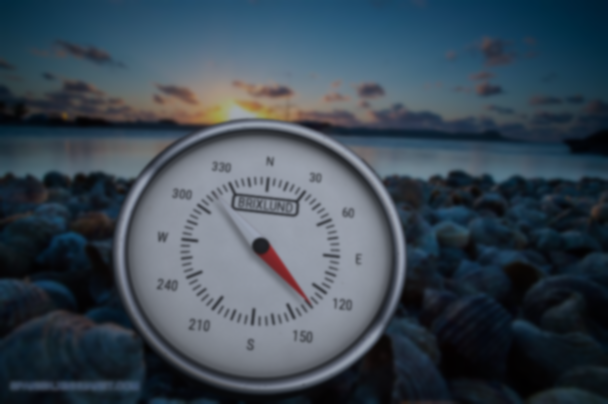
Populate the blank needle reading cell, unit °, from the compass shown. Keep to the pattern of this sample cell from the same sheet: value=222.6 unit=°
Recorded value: value=135 unit=°
